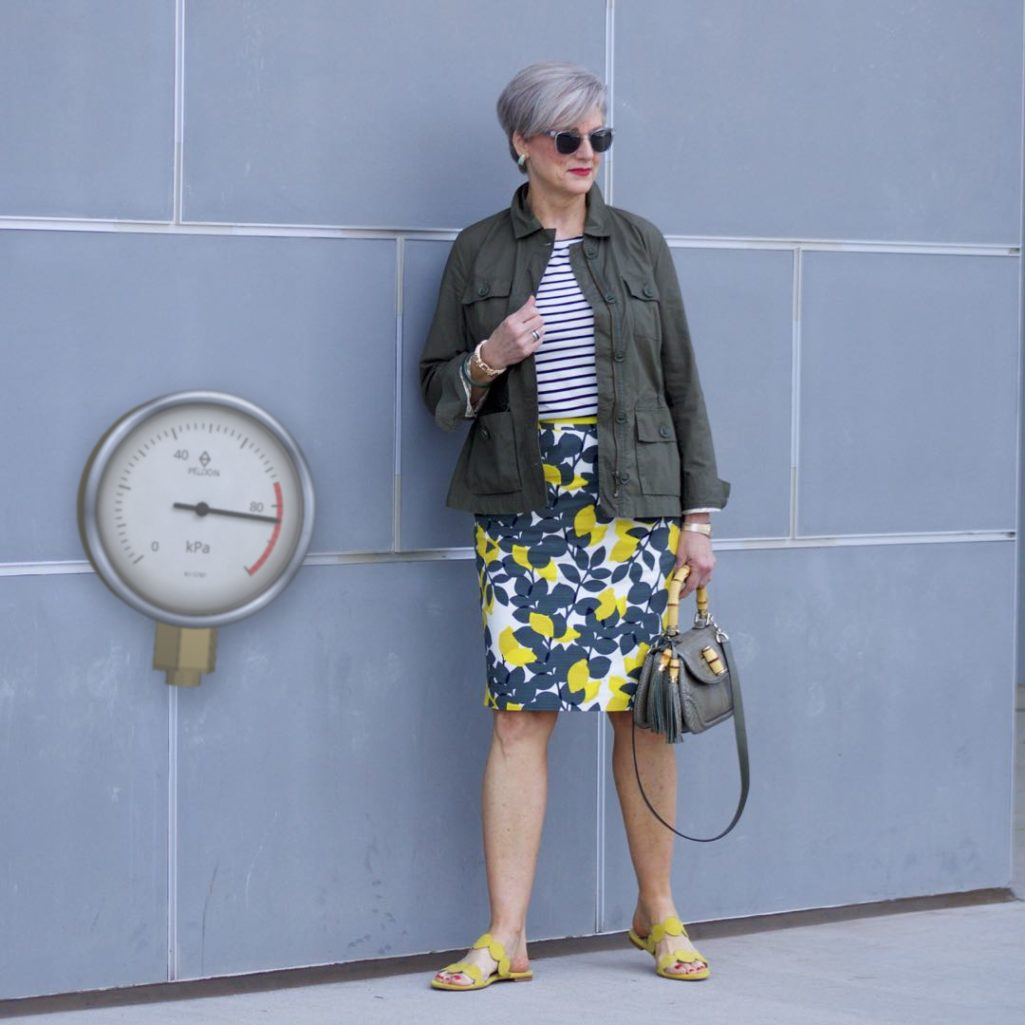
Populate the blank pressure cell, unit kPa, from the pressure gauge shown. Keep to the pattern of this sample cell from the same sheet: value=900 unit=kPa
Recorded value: value=84 unit=kPa
